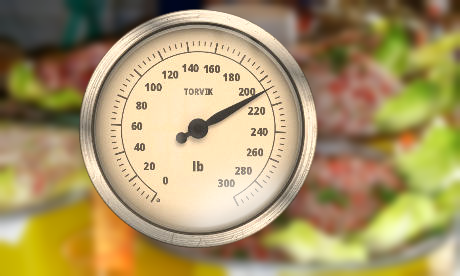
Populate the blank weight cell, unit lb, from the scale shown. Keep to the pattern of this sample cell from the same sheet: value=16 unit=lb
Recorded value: value=208 unit=lb
